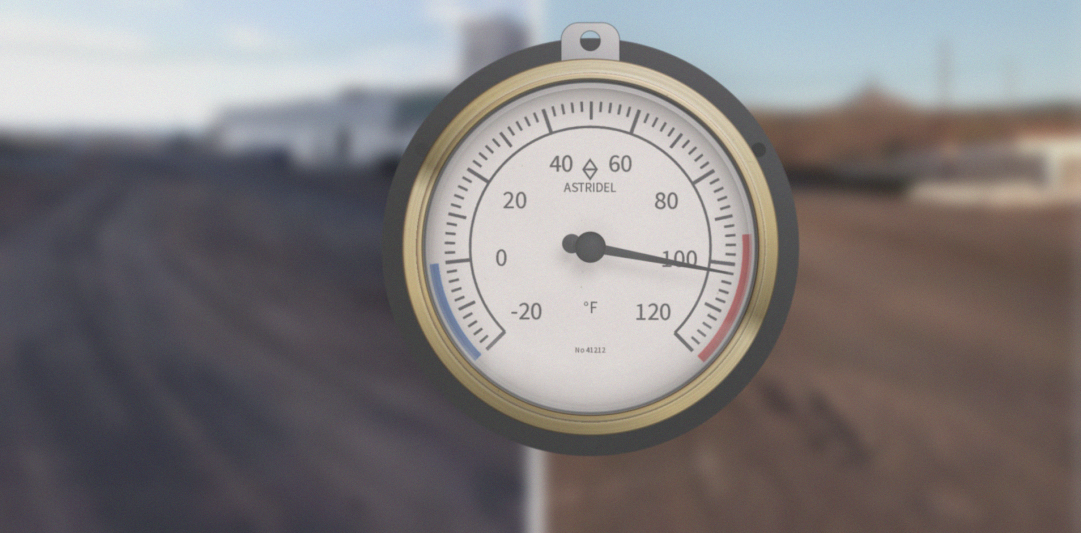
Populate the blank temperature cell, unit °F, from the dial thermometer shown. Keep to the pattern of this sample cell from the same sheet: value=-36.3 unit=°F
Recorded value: value=102 unit=°F
